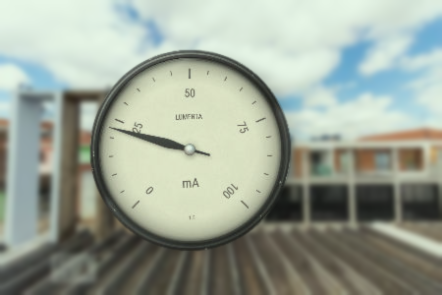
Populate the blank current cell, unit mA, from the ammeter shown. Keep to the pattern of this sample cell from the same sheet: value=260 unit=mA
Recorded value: value=22.5 unit=mA
